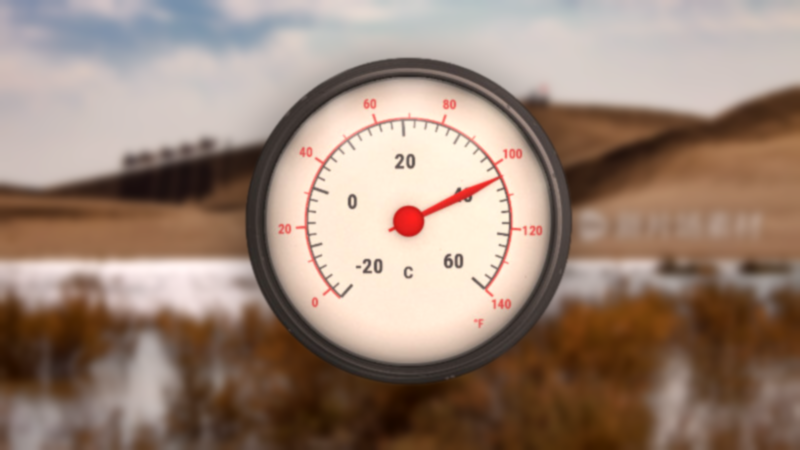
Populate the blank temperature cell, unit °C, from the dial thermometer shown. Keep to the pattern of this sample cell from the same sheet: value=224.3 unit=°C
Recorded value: value=40 unit=°C
